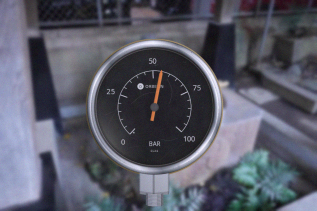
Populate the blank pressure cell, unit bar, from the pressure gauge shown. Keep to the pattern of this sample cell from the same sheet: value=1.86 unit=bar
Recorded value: value=55 unit=bar
